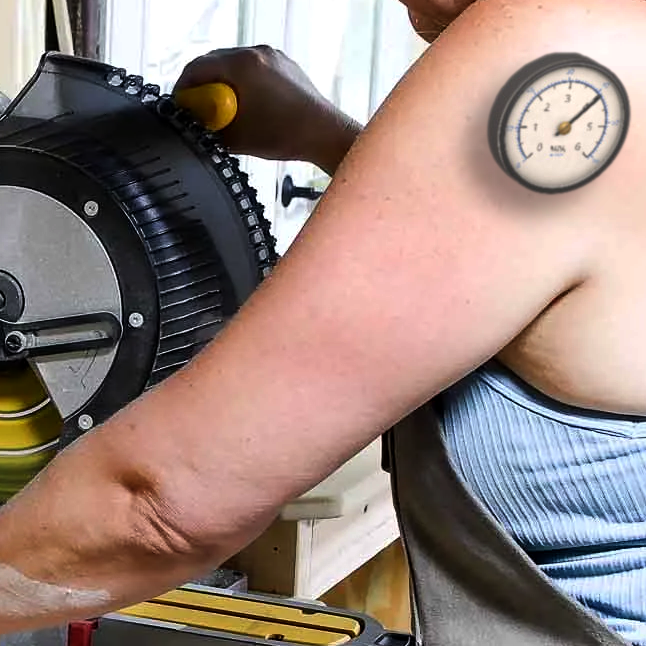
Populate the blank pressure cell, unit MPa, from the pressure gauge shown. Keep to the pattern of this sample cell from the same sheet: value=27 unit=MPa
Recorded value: value=4 unit=MPa
